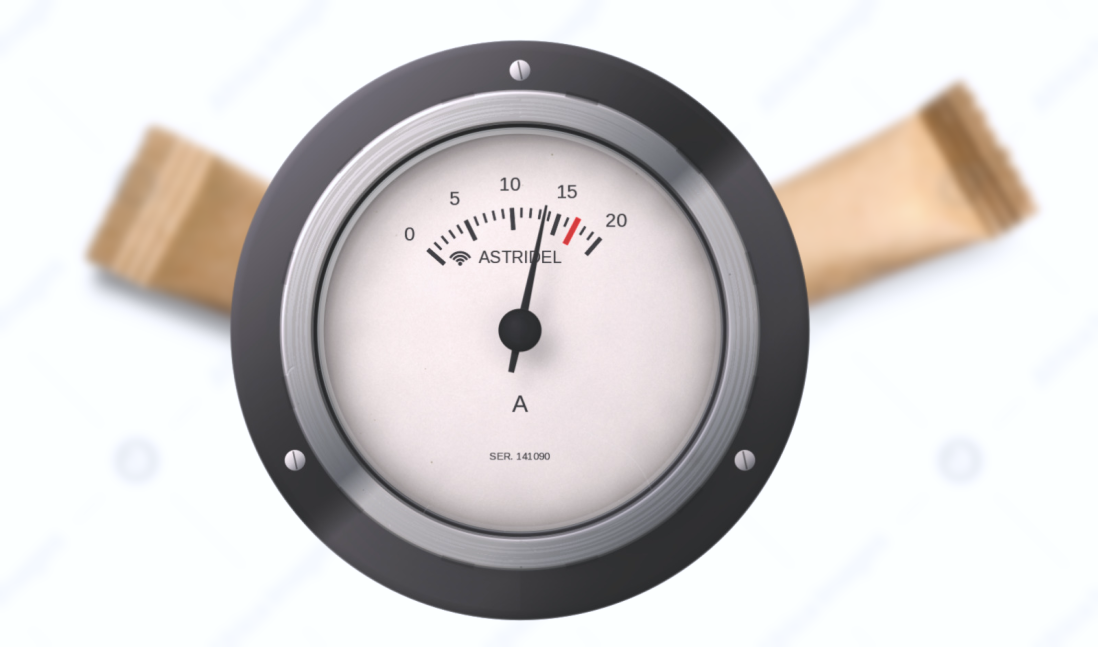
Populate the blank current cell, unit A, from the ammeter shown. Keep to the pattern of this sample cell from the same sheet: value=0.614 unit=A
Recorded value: value=13.5 unit=A
